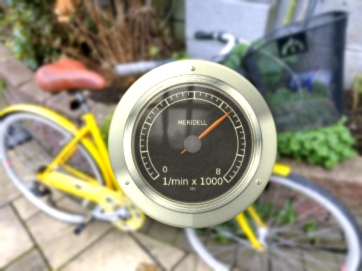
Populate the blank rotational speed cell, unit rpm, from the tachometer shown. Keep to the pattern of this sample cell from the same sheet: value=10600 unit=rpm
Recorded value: value=5400 unit=rpm
